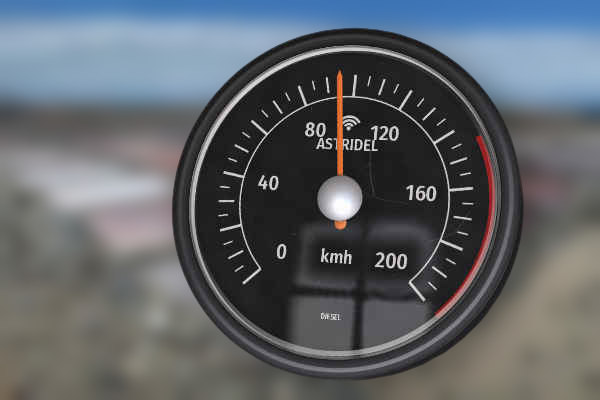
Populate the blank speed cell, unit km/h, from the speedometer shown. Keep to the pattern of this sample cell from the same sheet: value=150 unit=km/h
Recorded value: value=95 unit=km/h
